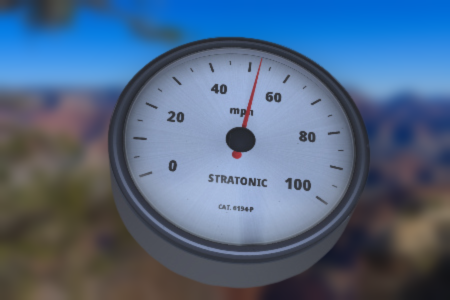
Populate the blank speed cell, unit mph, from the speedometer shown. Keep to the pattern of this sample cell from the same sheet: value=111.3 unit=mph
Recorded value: value=52.5 unit=mph
